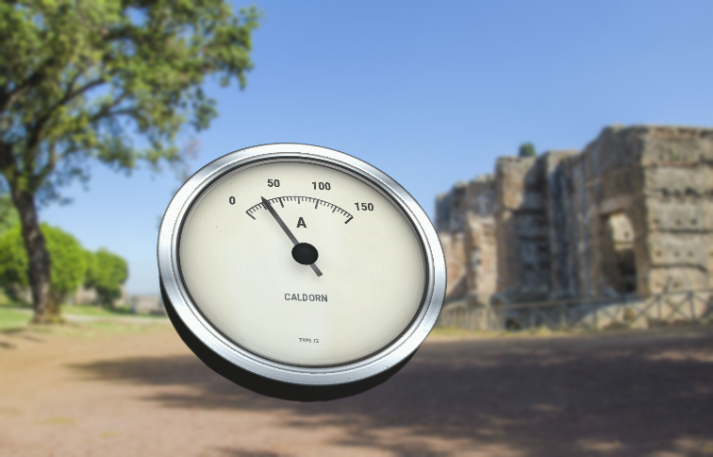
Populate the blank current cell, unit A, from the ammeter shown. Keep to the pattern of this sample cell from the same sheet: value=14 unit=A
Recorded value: value=25 unit=A
